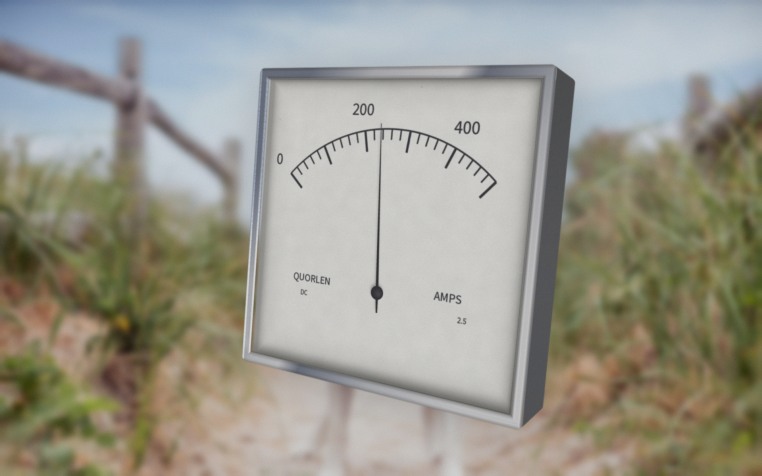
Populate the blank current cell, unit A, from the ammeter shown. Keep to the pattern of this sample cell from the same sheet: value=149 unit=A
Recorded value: value=240 unit=A
